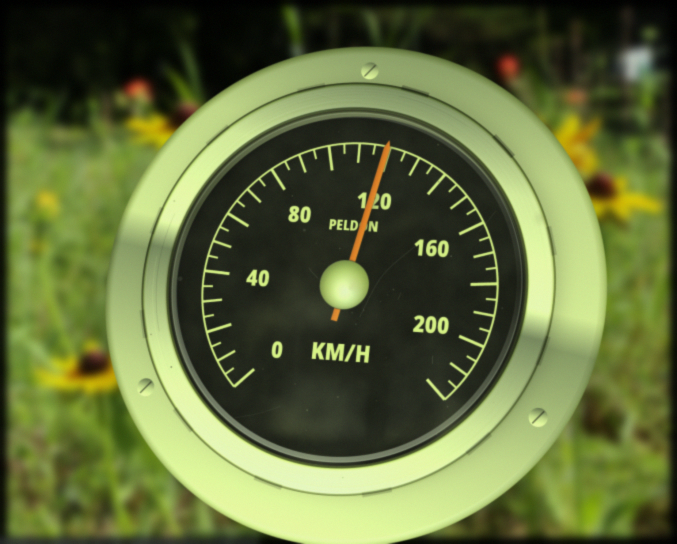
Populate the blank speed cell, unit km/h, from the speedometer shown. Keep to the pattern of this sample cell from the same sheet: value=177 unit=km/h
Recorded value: value=120 unit=km/h
